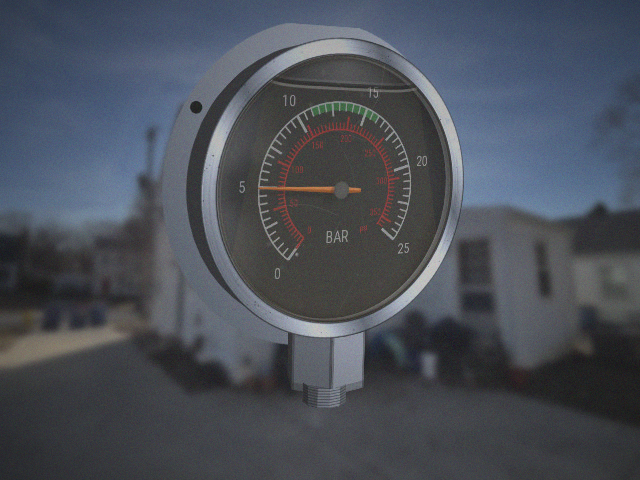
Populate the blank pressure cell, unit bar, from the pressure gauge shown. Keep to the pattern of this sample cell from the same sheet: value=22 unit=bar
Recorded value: value=5 unit=bar
